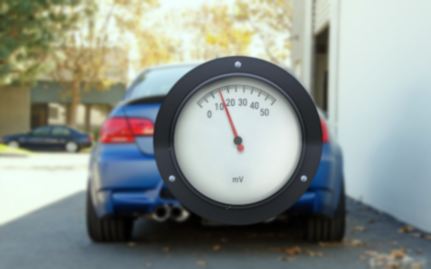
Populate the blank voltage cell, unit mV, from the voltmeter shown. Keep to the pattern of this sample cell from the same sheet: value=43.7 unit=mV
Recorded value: value=15 unit=mV
